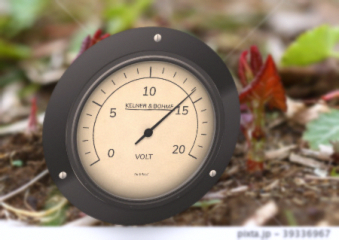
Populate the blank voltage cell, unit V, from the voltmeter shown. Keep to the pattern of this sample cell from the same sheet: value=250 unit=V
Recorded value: value=14 unit=V
